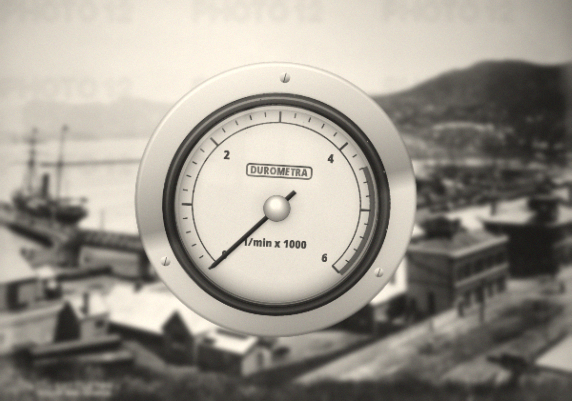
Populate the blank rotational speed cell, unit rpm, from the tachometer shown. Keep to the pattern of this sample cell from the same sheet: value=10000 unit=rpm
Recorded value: value=0 unit=rpm
